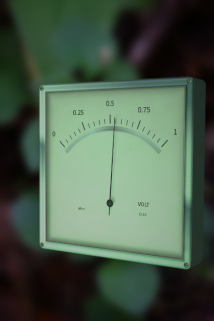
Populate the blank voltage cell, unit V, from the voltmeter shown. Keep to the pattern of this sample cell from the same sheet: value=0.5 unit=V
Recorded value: value=0.55 unit=V
